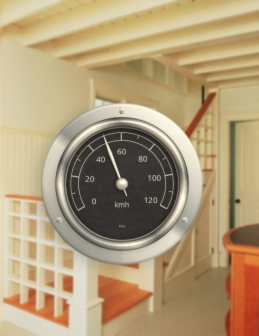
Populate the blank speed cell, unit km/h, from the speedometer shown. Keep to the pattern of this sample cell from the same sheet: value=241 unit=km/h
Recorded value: value=50 unit=km/h
